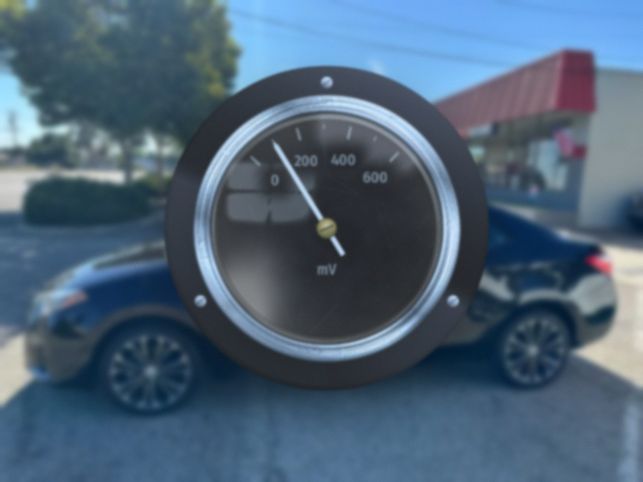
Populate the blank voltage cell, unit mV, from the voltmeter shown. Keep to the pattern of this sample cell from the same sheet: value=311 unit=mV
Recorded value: value=100 unit=mV
